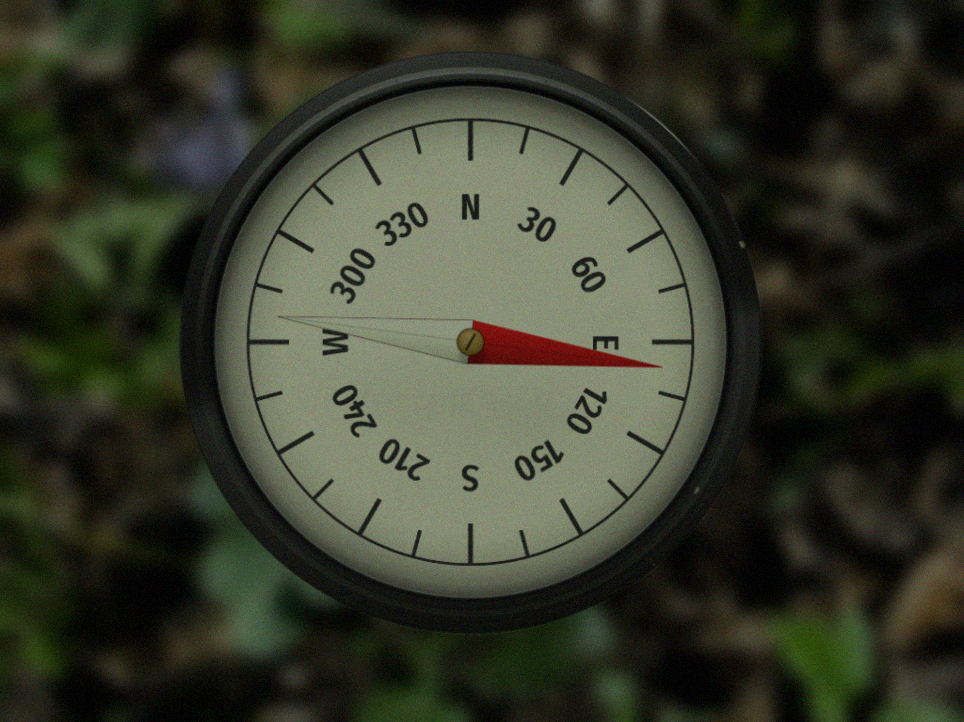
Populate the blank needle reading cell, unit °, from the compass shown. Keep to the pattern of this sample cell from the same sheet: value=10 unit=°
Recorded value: value=97.5 unit=°
